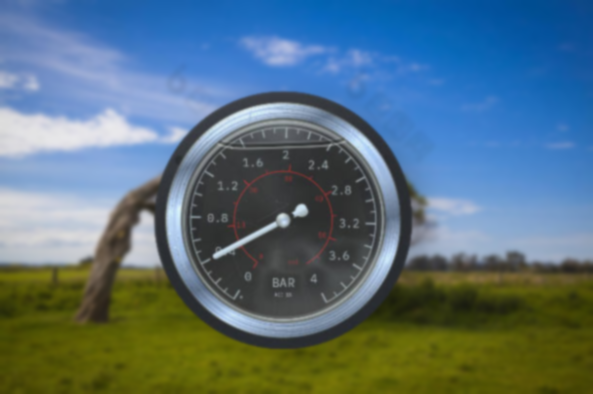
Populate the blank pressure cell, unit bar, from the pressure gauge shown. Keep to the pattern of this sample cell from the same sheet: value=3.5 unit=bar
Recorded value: value=0.4 unit=bar
